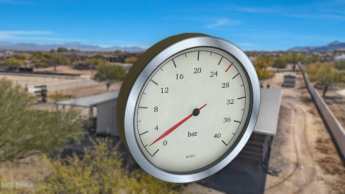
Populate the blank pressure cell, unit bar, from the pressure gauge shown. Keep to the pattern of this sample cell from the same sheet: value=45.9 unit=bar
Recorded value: value=2 unit=bar
